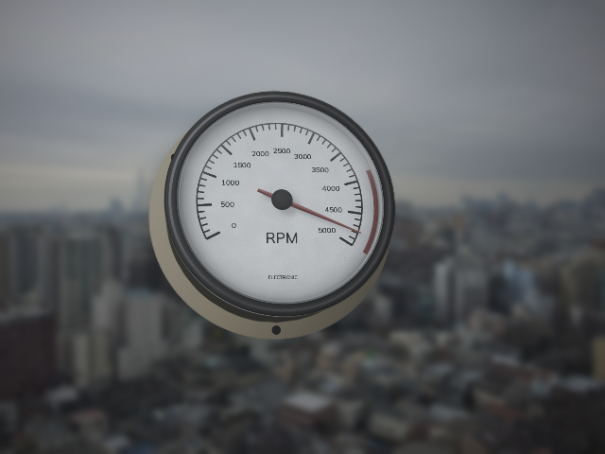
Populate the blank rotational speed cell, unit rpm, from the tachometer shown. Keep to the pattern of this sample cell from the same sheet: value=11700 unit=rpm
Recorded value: value=4800 unit=rpm
